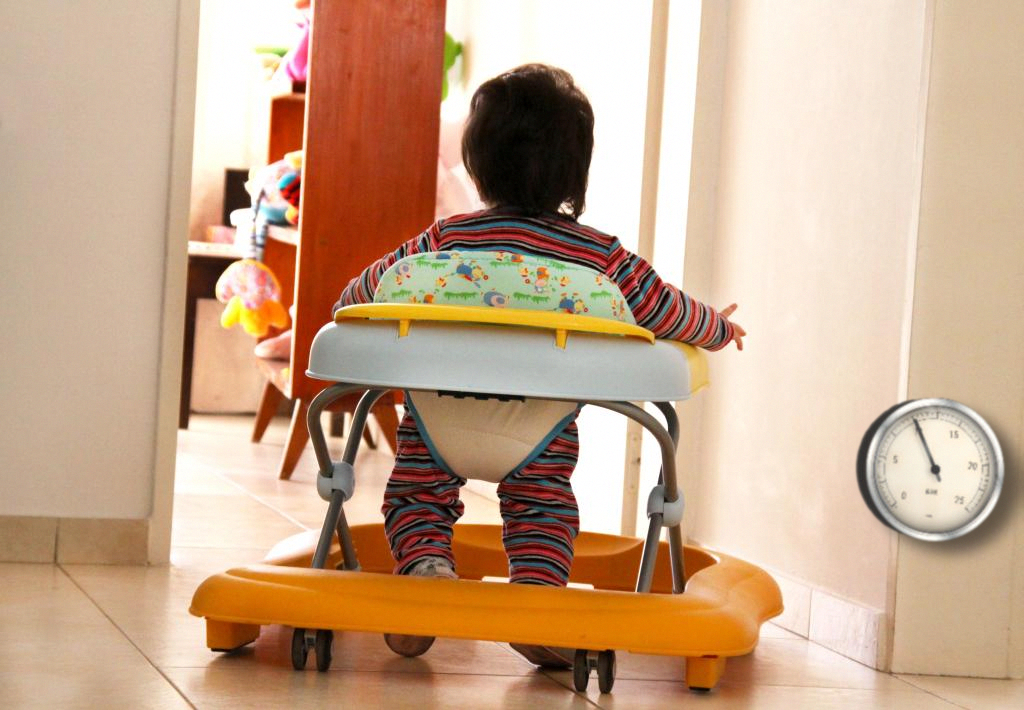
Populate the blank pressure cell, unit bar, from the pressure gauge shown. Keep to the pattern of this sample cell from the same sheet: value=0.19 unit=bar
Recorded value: value=10 unit=bar
